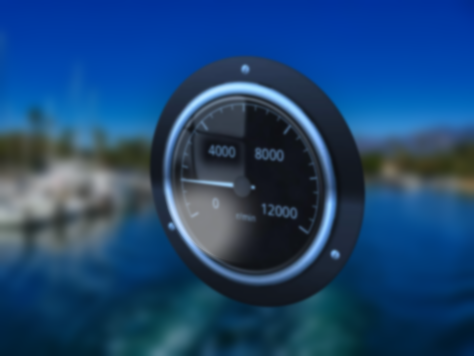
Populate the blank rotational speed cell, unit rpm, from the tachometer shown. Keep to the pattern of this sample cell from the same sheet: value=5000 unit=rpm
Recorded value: value=1500 unit=rpm
